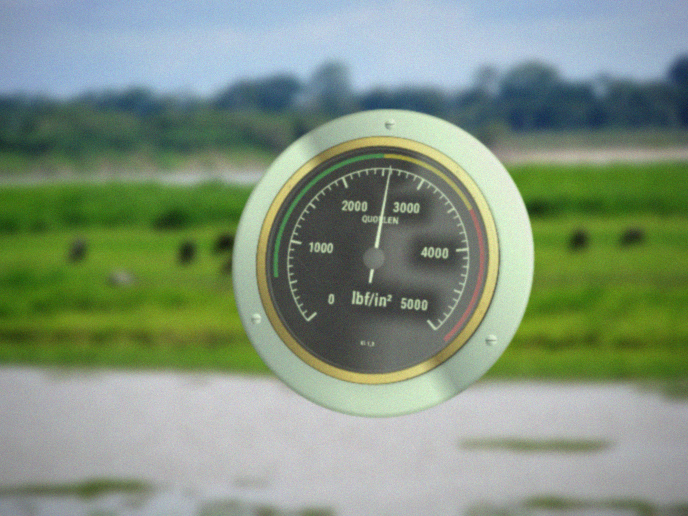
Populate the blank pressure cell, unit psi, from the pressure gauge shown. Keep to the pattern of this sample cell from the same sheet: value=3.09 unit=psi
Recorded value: value=2600 unit=psi
